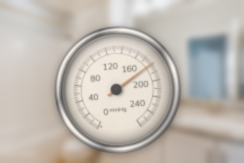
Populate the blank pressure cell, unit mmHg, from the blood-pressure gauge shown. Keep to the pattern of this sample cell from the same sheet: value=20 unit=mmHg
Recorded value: value=180 unit=mmHg
